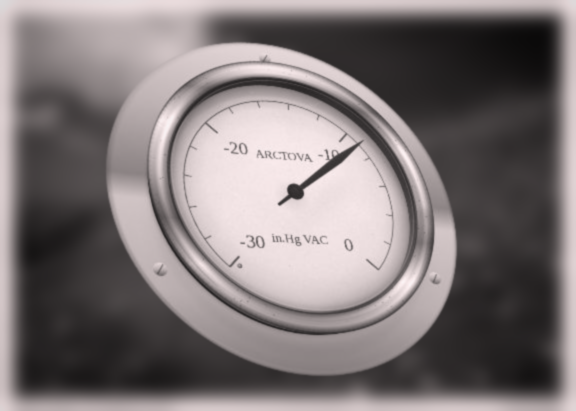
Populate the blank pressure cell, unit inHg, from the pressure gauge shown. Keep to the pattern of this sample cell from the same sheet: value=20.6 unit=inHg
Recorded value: value=-9 unit=inHg
